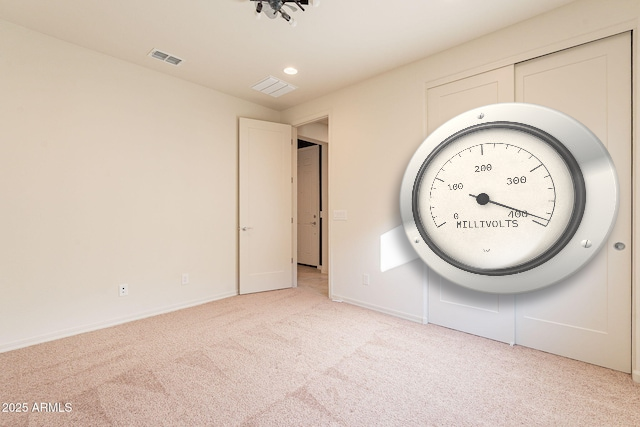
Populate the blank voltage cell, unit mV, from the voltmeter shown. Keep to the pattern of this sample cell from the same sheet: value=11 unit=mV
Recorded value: value=390 unit=mV
